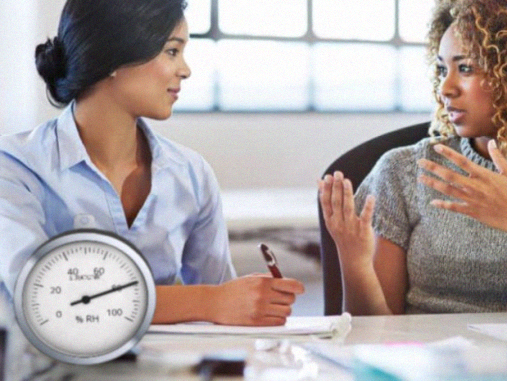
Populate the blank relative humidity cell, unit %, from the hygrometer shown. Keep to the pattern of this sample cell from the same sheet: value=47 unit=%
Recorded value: value=80 unit=%
